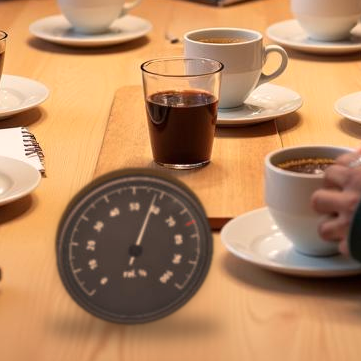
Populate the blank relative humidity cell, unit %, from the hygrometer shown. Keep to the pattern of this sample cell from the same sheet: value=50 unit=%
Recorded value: value=57.5 unit=%
